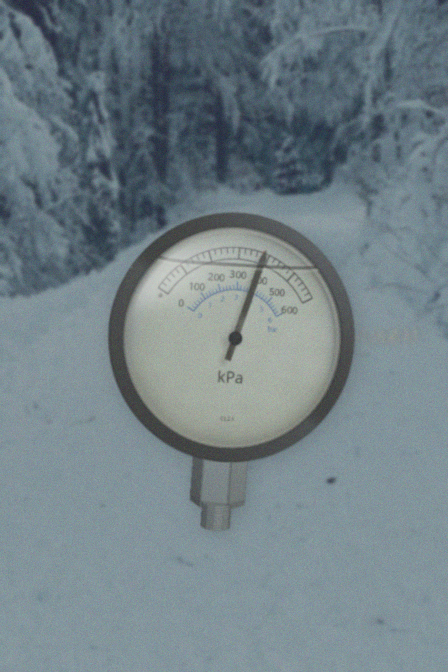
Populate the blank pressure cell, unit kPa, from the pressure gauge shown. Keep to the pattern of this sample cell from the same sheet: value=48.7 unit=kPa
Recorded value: value=380 unit=kPa
